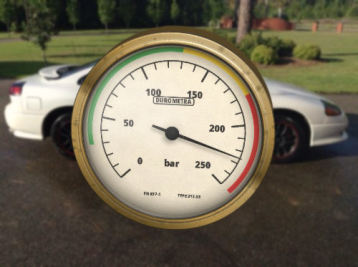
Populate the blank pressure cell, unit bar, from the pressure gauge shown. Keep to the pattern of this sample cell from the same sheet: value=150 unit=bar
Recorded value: value=225 unit=bar
